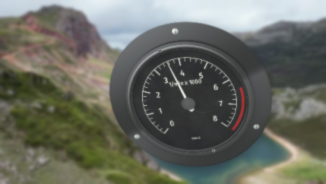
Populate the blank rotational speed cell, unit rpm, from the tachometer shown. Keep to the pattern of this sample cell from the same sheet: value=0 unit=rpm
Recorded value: value=3600 unit=rpm
